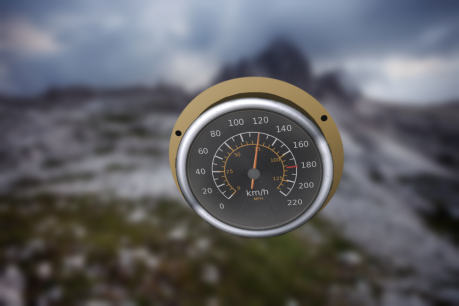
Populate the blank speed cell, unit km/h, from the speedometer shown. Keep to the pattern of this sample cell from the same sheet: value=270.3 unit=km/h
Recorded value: value=120 unit=km/h
